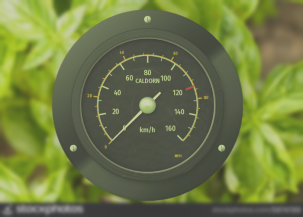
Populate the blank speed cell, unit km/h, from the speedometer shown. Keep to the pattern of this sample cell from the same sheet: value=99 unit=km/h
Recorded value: value=0 unit=km/h
